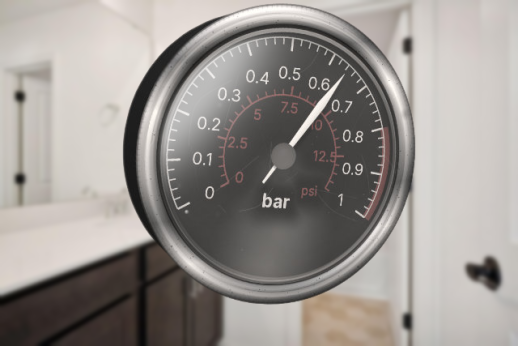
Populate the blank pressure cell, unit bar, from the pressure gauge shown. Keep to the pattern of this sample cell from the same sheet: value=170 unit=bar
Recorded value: value=0.64 unit=bar
